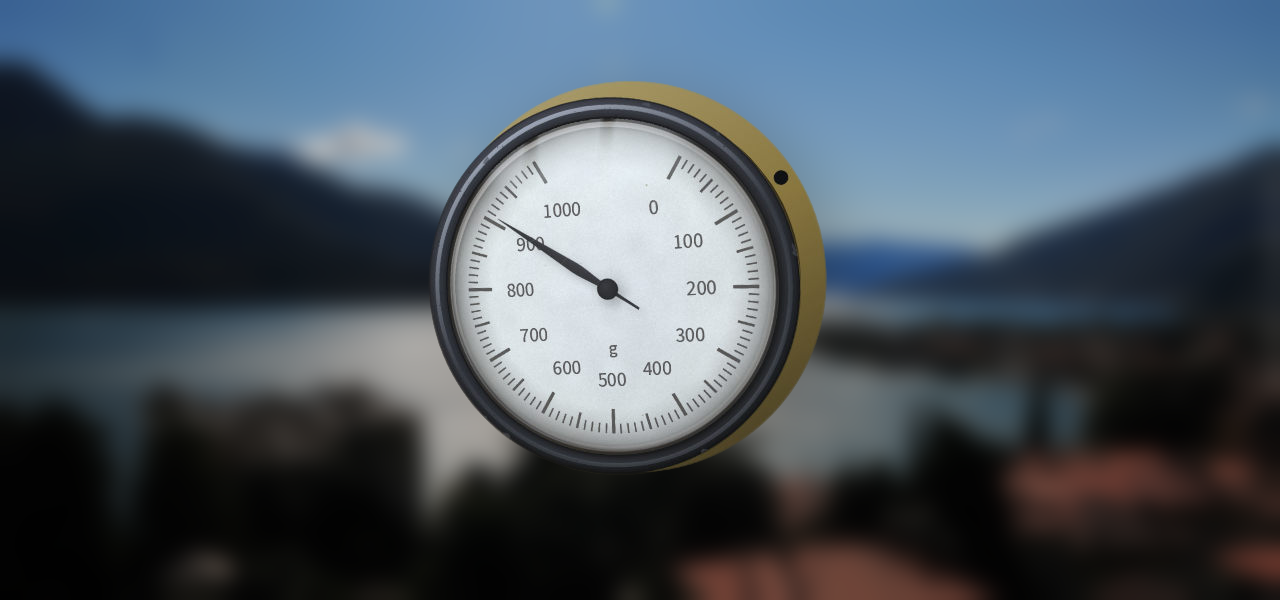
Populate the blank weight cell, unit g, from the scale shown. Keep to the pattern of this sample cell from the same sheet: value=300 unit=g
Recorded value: value=910 unit=g
